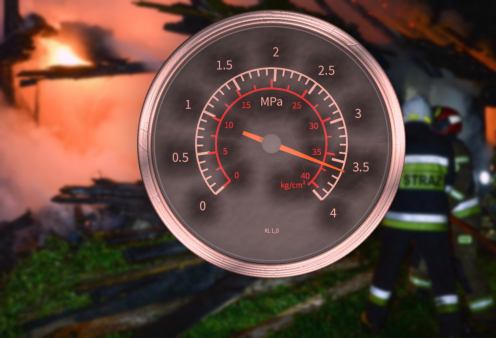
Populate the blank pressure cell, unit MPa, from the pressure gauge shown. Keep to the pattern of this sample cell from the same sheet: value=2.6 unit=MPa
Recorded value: value=3.6 unit=MPa
